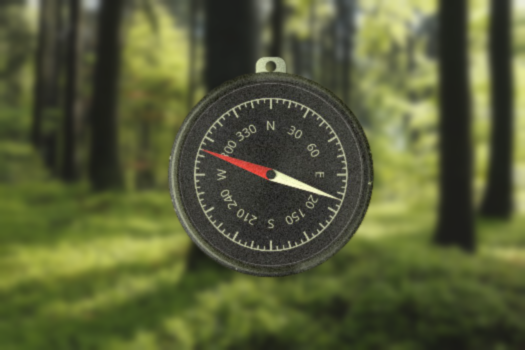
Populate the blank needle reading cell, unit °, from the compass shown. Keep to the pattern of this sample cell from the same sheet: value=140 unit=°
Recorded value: value=290 unit=°
